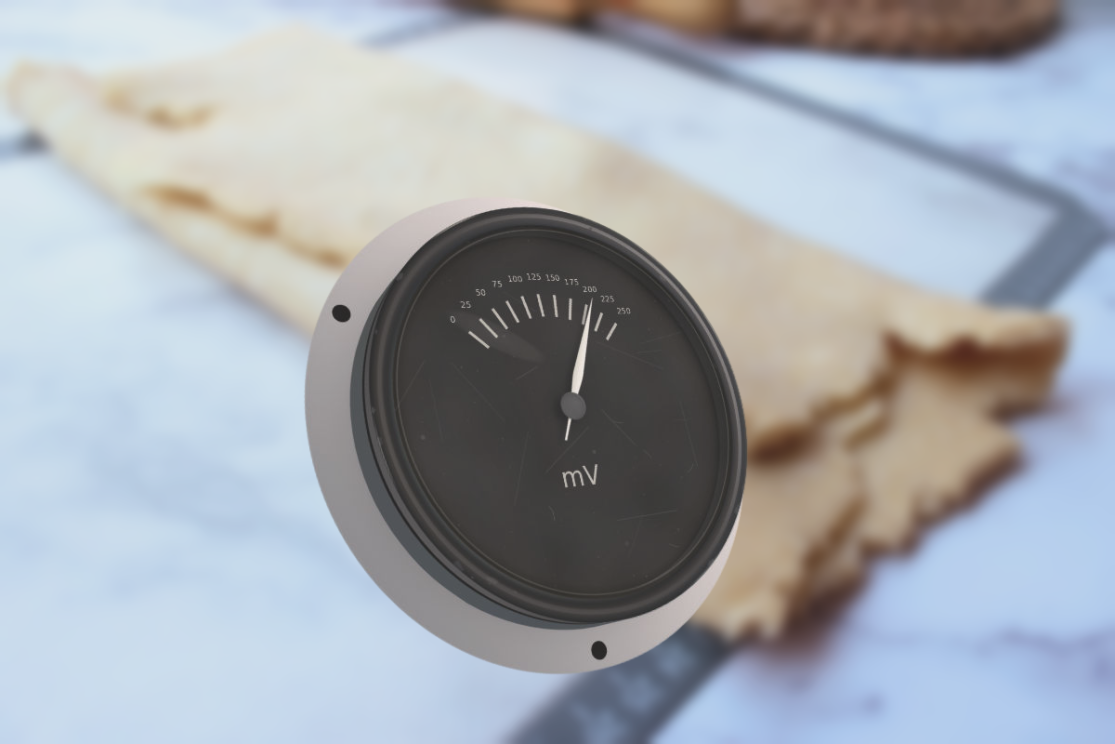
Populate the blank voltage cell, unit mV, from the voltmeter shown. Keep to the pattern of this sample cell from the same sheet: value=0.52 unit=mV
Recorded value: value=200 unit=mV
